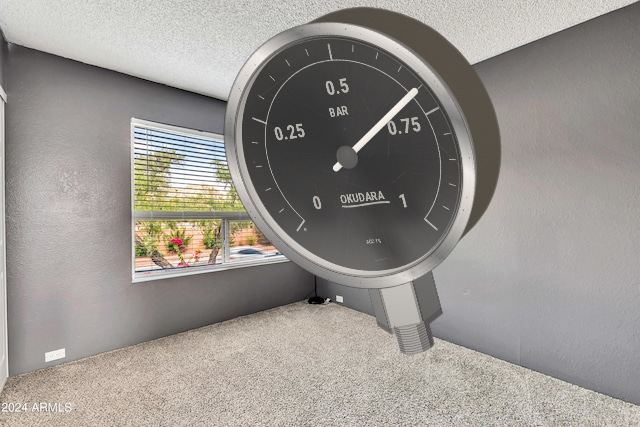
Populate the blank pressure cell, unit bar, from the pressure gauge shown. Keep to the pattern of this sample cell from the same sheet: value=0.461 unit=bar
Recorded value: value=0.7 unit=bar
